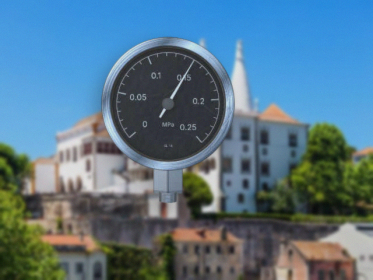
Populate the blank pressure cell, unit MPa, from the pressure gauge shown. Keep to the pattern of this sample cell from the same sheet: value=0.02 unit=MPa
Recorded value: value=0.15 unit=MPa
